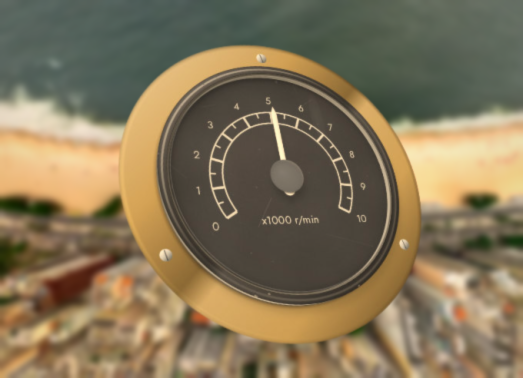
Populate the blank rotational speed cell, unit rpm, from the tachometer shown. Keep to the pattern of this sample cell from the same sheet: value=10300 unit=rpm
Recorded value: value=5000 unit=rpm
